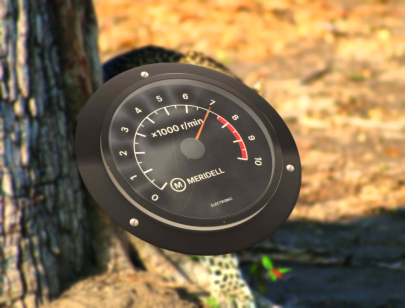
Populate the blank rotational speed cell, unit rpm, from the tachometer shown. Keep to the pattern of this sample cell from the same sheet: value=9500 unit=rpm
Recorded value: value=7000 unit=rpm
